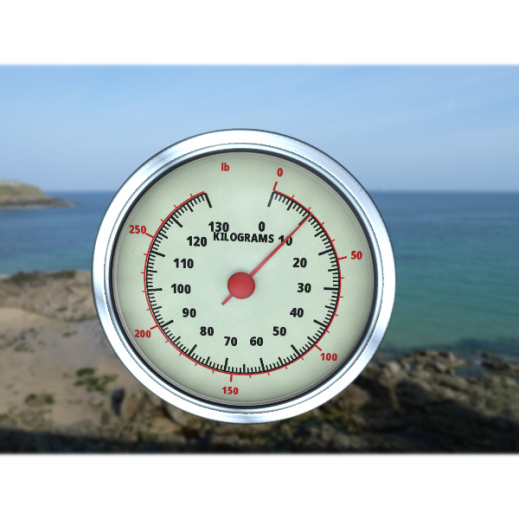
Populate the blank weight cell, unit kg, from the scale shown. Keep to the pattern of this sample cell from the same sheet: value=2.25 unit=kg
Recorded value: value=10 unit=kg
